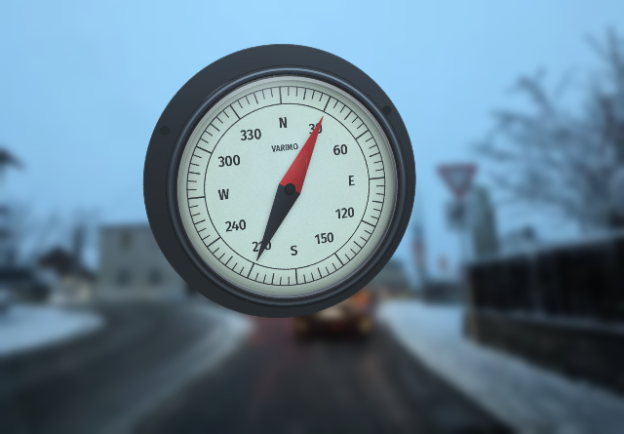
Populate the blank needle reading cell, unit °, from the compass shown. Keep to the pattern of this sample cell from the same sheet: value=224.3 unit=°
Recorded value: value=30 unit=°
